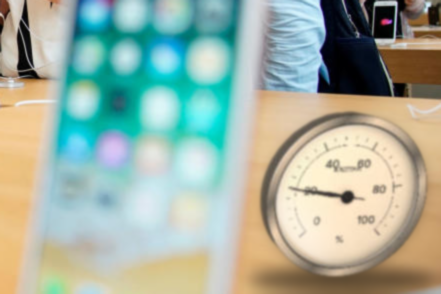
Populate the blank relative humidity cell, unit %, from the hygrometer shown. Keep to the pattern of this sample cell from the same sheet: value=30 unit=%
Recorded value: value=20 unit=%
